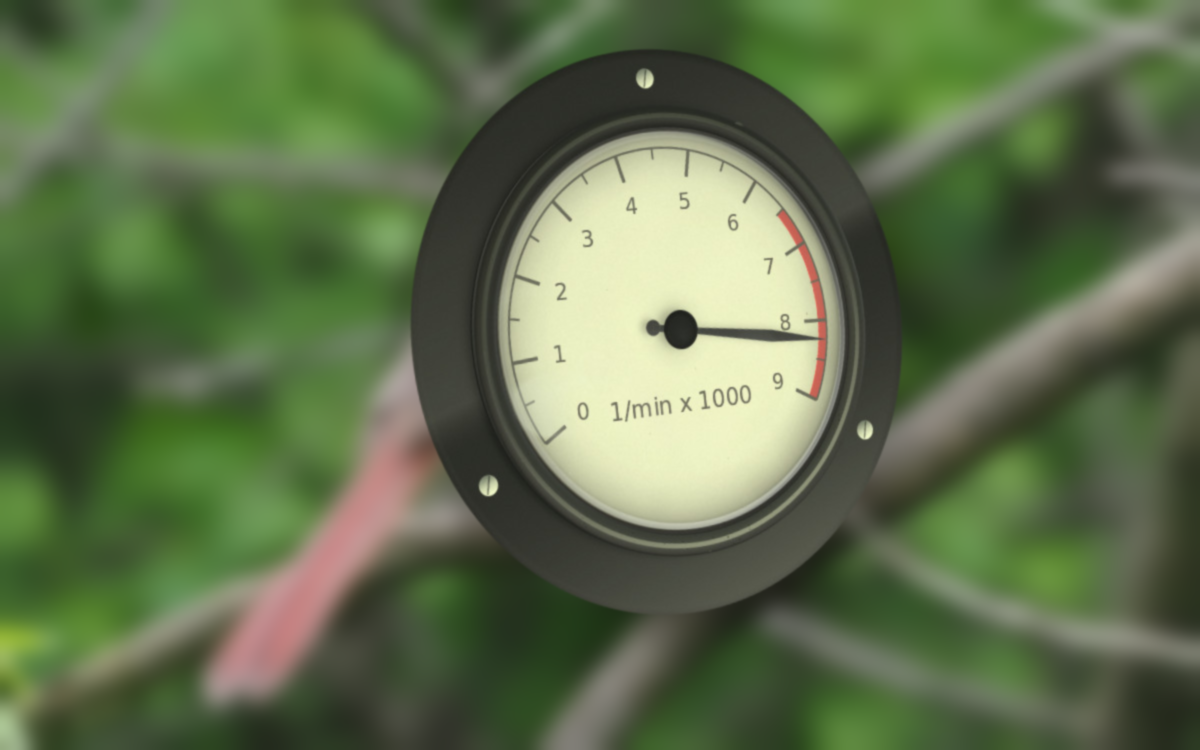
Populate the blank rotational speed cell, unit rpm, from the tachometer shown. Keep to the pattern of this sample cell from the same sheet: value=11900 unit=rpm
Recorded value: value=8250 unit=rpm
